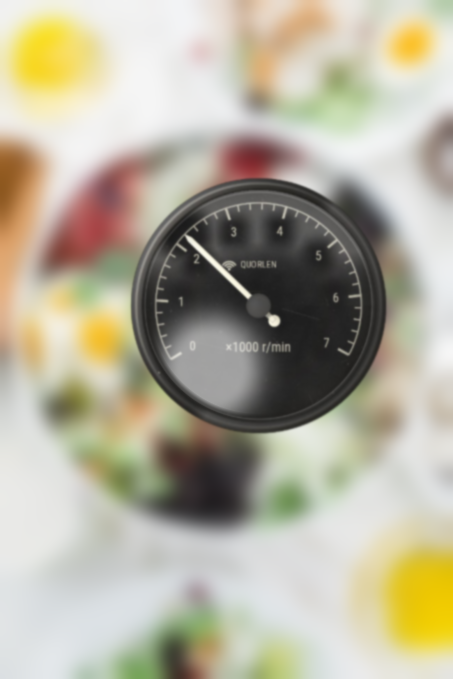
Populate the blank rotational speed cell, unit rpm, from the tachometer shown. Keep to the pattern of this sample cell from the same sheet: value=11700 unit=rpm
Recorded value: value=2200 unit=rpm
